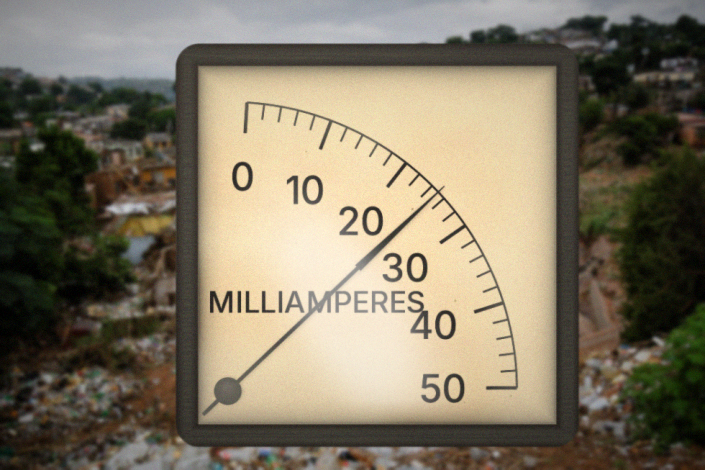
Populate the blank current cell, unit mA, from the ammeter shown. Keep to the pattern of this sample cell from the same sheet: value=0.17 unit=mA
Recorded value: value=25 unit=mA
